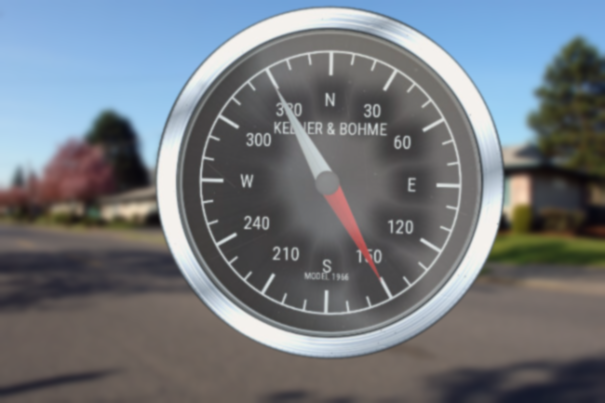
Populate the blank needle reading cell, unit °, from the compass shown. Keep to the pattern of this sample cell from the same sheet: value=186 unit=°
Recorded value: value=150 unit=°
